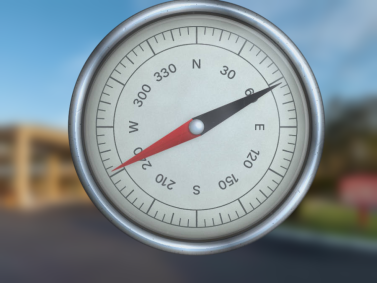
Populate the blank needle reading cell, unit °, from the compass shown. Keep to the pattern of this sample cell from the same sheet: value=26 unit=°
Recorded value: value=242.5 unit=°
